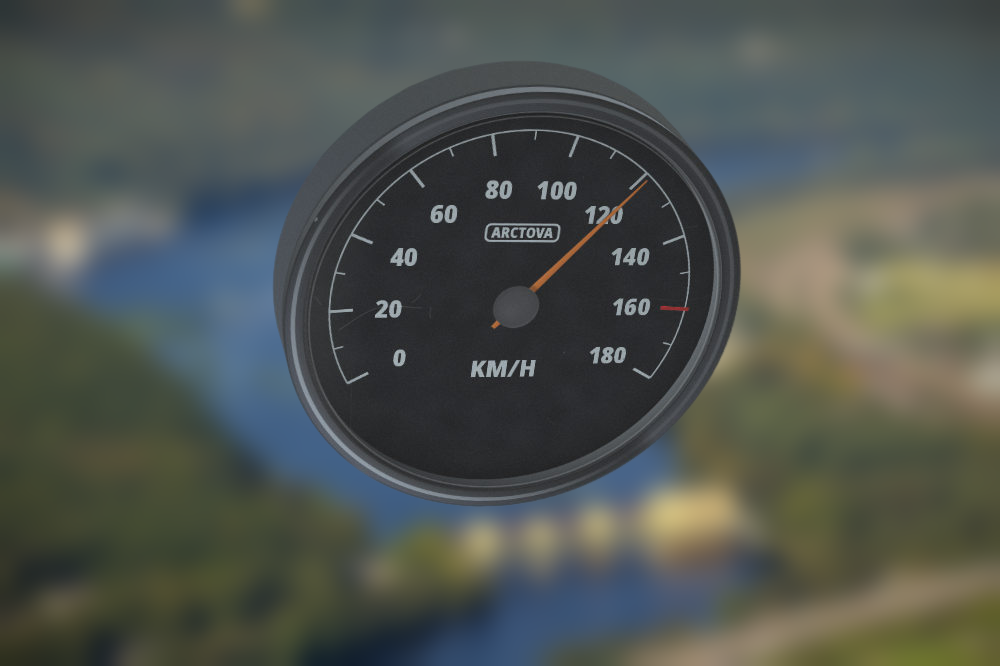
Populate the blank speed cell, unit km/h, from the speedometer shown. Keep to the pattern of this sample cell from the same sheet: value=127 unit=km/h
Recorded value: value=120 unit=km/h
